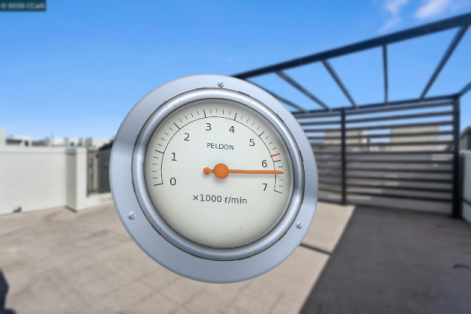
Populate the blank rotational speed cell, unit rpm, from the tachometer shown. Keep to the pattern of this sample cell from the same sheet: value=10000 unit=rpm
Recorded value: value=6400 unit=rpm
